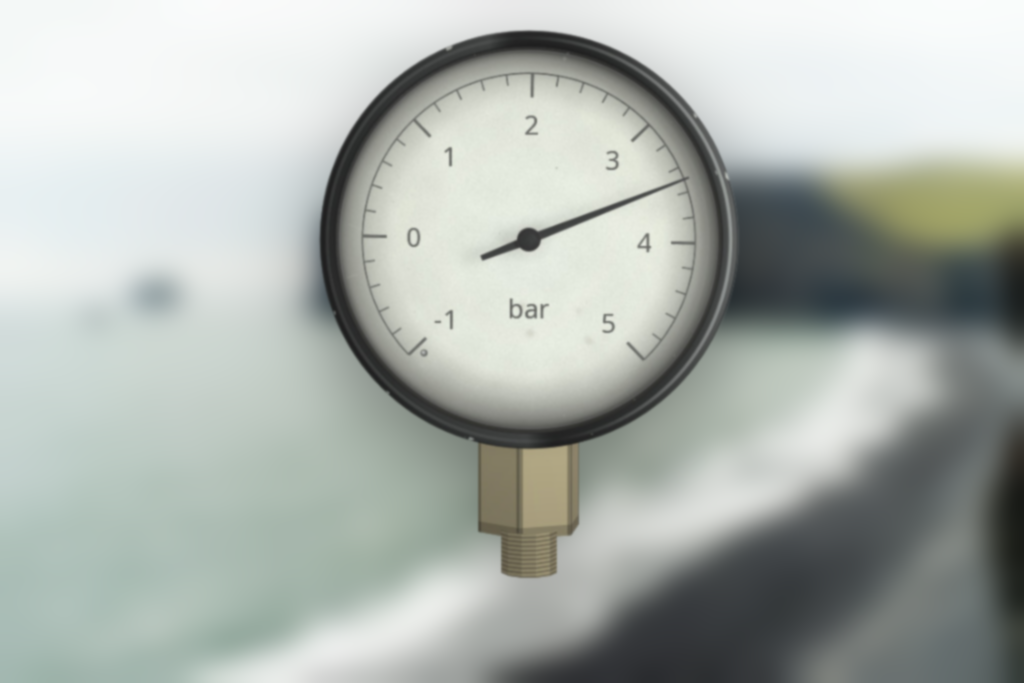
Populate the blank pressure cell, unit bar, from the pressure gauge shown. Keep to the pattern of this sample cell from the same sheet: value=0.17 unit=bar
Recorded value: value=3.5 unit=bar
